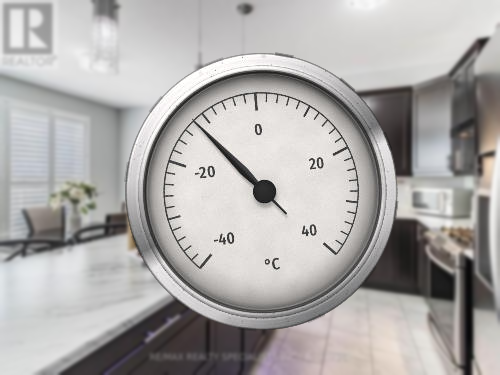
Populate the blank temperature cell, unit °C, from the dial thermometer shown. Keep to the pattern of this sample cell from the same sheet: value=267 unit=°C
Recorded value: value=-12 unit=°C
